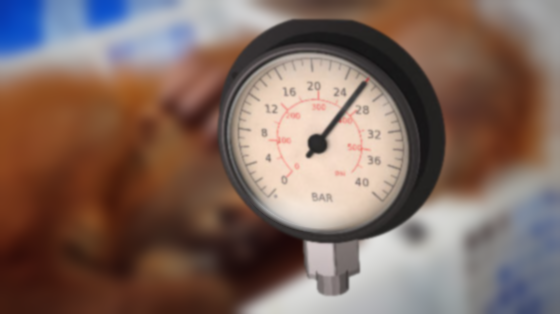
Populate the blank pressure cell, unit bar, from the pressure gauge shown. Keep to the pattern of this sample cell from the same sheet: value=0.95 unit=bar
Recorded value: value=26 unit=bar
